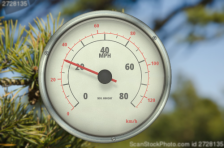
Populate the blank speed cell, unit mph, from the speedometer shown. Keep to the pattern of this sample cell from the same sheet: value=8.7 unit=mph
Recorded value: value=20 unit=mph
